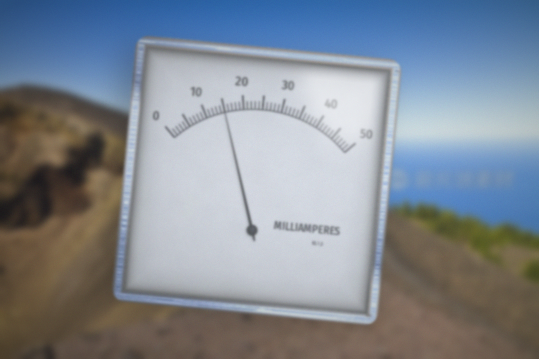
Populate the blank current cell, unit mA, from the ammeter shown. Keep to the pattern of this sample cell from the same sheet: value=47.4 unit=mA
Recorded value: value=15 unit=mA
